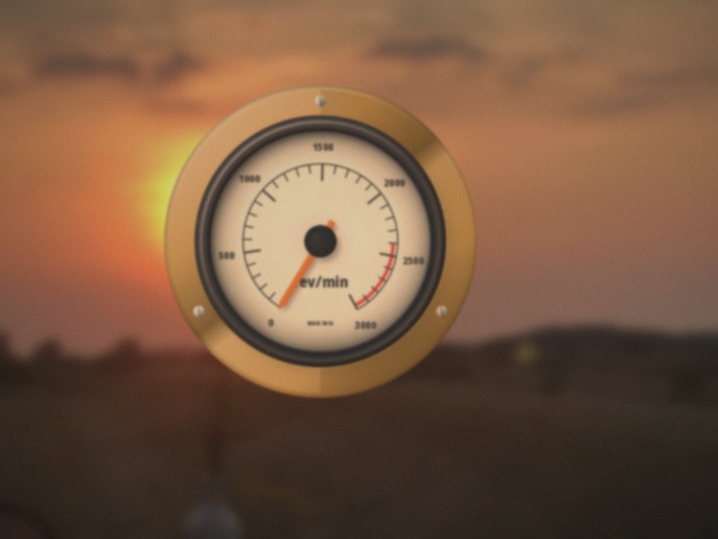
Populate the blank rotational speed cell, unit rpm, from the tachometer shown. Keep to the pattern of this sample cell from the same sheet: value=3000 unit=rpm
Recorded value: value=0 unit=rpm
